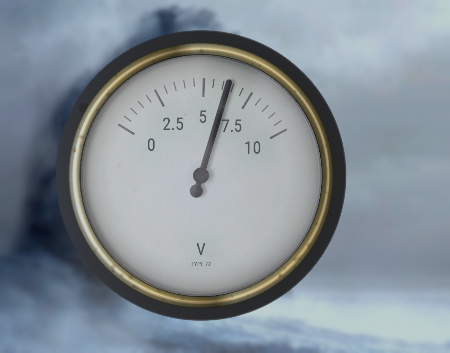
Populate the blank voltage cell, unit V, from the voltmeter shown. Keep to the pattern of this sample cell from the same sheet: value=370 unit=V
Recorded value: value=6.25 unit=V
